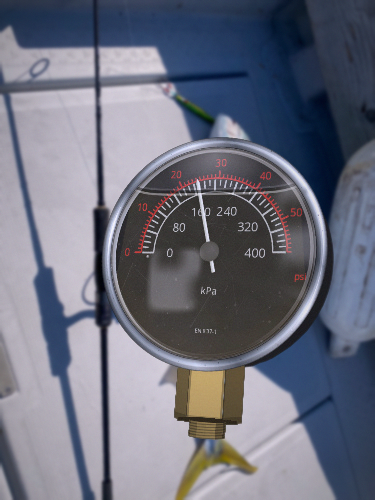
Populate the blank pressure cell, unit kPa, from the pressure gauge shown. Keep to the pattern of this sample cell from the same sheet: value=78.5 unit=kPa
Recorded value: value=170 unit=kPa
